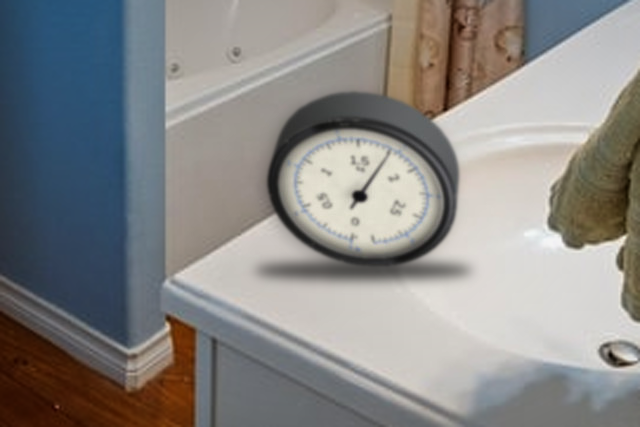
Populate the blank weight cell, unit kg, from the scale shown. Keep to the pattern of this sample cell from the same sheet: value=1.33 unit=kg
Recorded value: value=1.75 unit=kg
